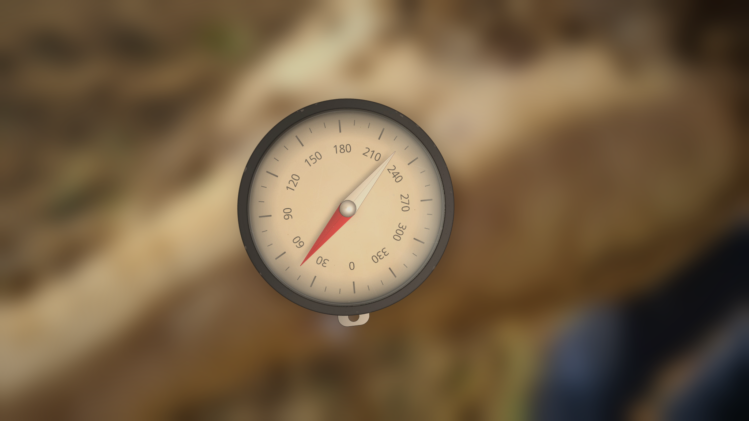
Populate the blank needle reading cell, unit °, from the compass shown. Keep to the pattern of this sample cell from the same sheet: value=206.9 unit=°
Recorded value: value=45 unit=°
